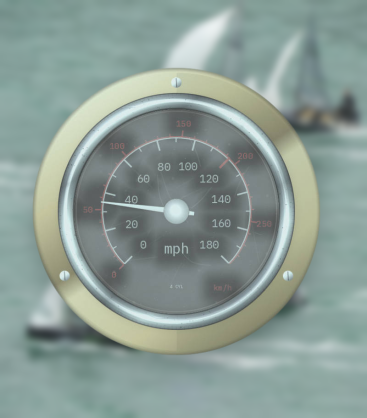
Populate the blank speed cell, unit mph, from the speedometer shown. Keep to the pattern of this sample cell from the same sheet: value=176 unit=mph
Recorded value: value=35 unit=mph
